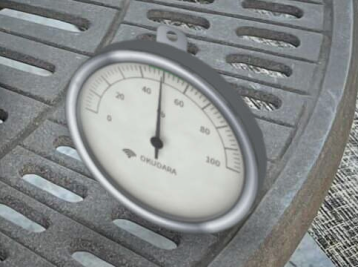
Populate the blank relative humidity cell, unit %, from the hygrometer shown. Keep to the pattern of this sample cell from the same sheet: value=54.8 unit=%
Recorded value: value=50 unit=%
